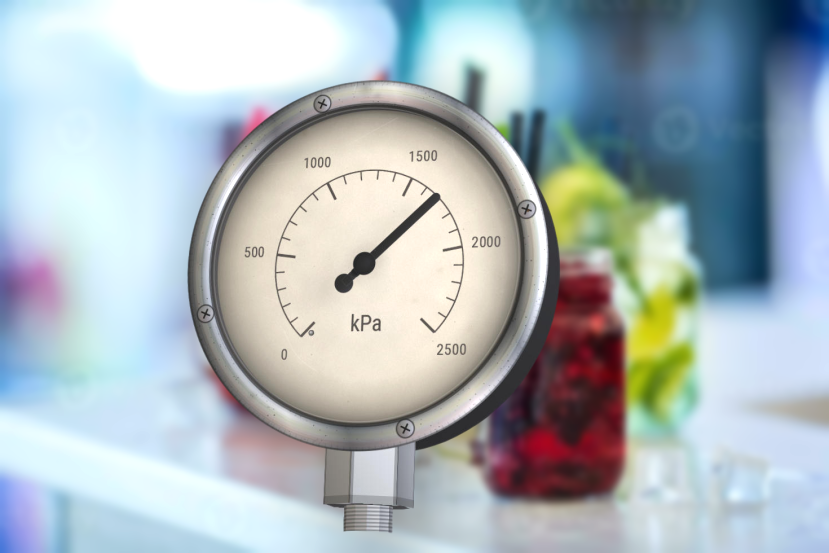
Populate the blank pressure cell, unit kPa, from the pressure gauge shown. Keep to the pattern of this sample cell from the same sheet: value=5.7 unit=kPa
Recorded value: value=1700 unit=kPa
